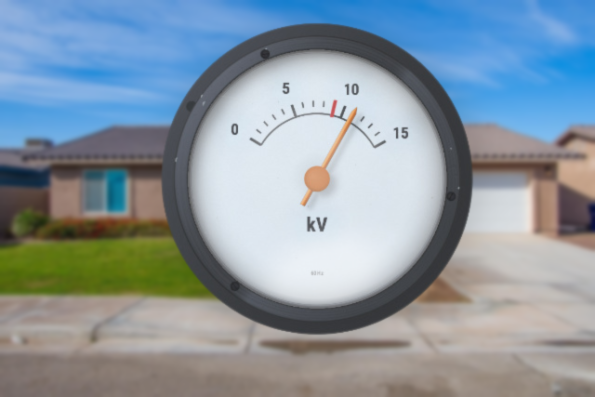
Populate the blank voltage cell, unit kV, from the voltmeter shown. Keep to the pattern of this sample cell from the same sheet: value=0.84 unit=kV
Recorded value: value=11 unit=kV
